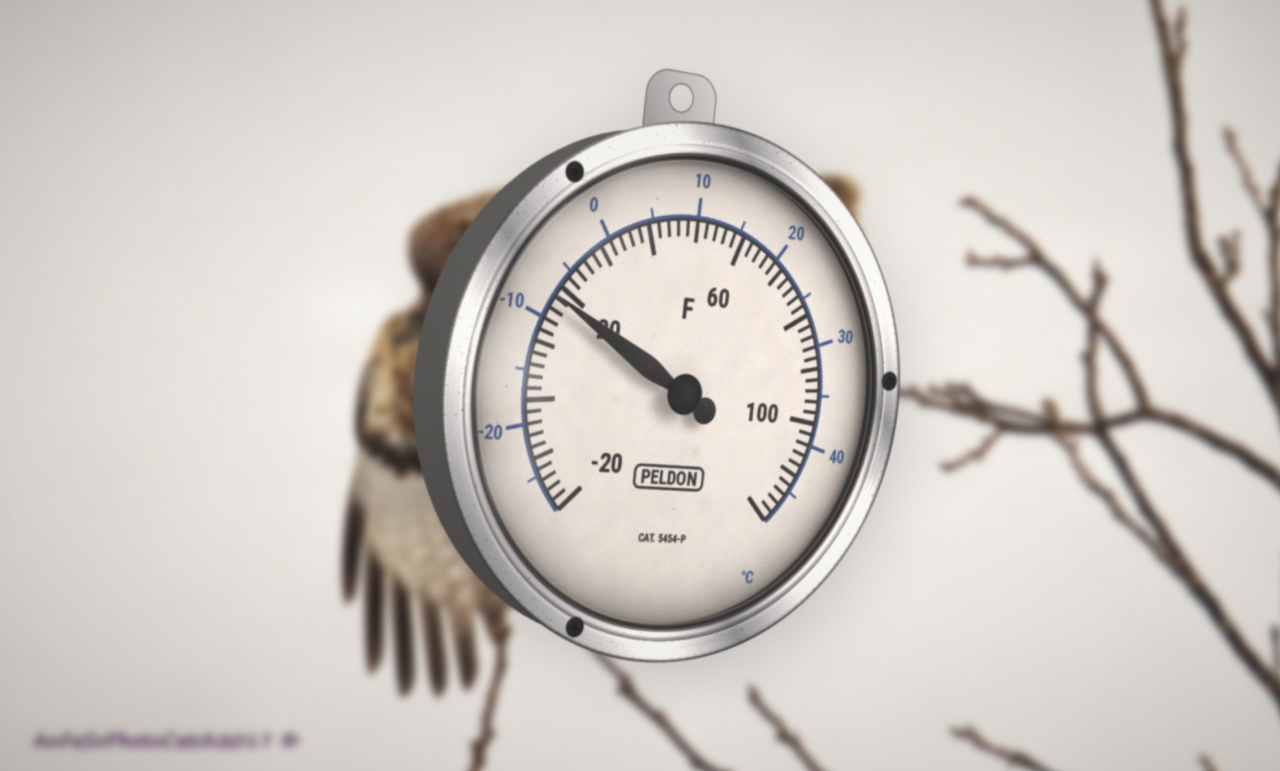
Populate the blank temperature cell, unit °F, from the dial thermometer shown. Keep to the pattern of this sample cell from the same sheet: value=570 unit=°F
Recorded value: value=18 unit=°F
